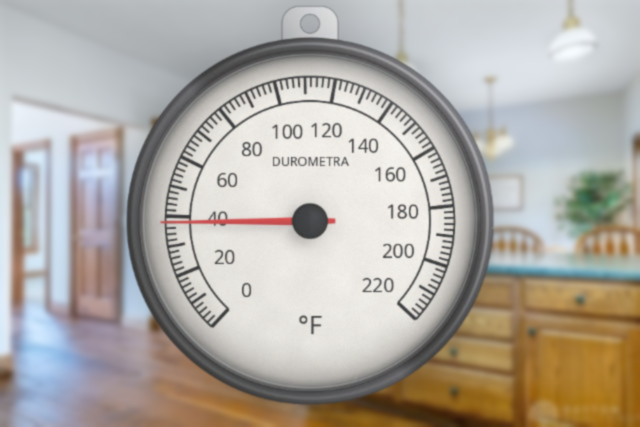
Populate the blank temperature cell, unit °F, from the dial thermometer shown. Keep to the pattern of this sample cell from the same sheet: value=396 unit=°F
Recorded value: value=38 unit=°F
